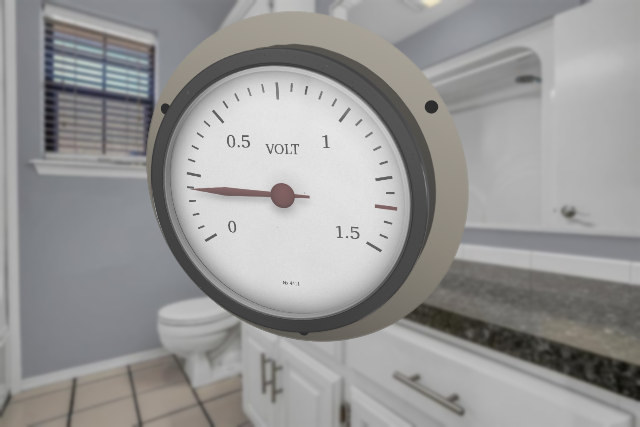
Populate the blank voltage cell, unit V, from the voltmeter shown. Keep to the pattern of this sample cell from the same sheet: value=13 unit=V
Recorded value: value=0.2 unit=V
